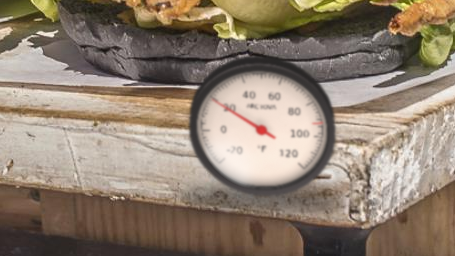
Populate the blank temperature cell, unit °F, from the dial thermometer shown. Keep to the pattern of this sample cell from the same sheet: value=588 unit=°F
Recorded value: value=20 unit=°F
